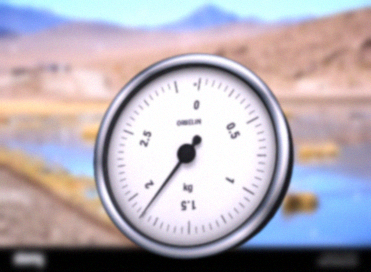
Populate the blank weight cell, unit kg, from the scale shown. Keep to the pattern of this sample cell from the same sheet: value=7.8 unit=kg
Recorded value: value=1.85 unit=kg
